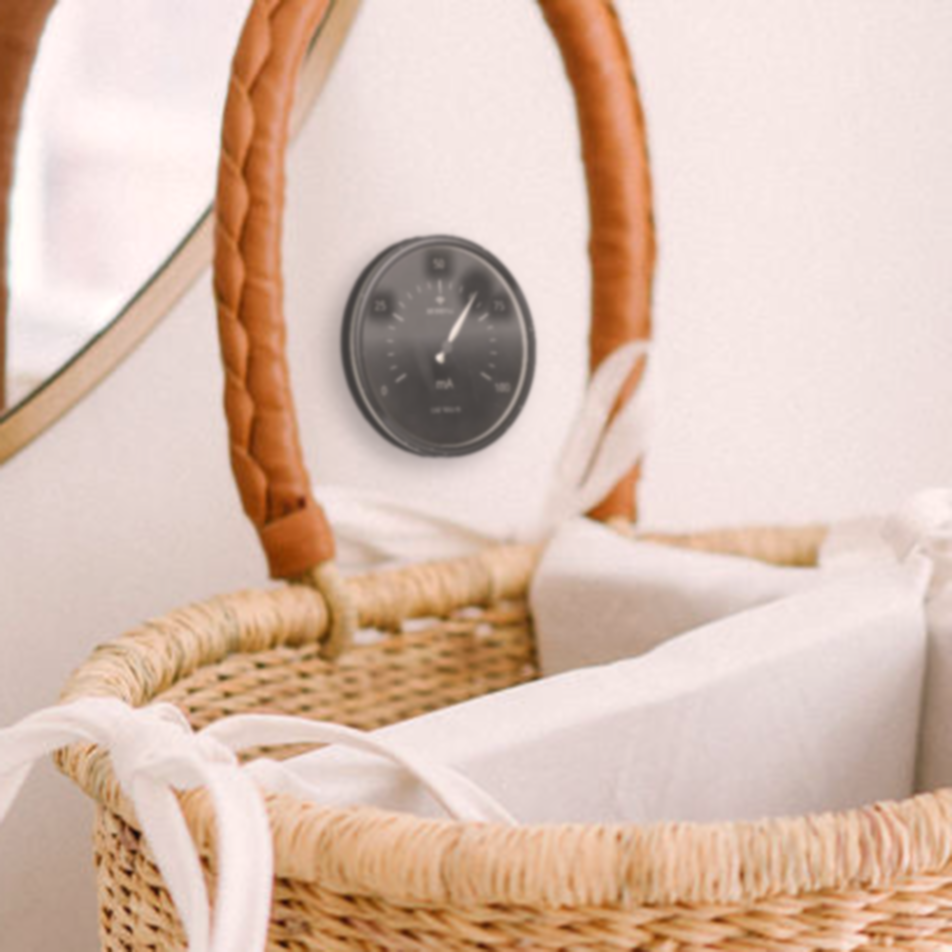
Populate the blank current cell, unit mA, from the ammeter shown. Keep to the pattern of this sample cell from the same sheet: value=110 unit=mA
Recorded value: value=65 unit=mA
